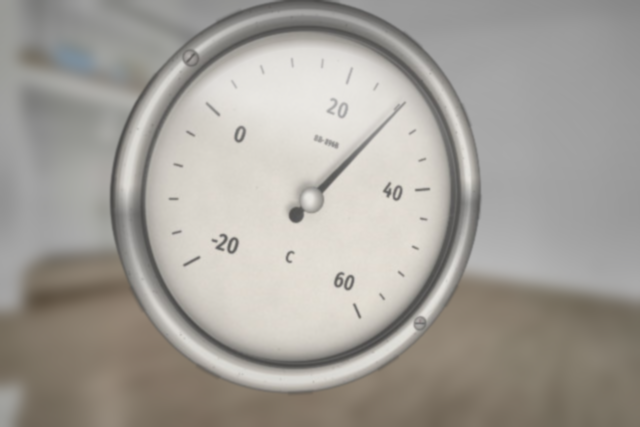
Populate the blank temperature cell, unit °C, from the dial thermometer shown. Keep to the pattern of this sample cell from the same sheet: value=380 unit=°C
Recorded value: value=28 unit=°C
